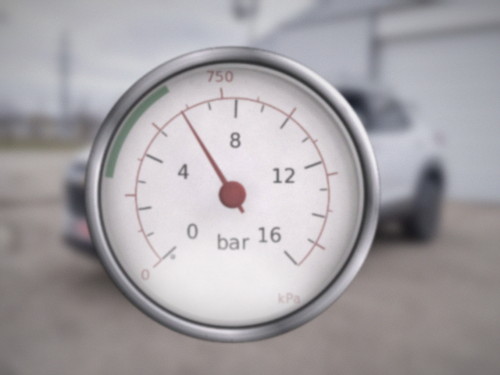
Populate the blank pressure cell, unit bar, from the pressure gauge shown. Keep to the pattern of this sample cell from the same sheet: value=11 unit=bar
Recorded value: value=6 unit=bar
